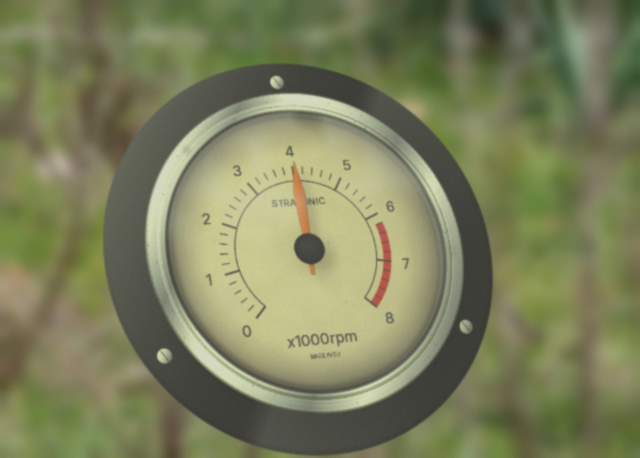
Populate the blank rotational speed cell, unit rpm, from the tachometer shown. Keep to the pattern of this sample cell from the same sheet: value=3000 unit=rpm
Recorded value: value=4000 unit=rpm
